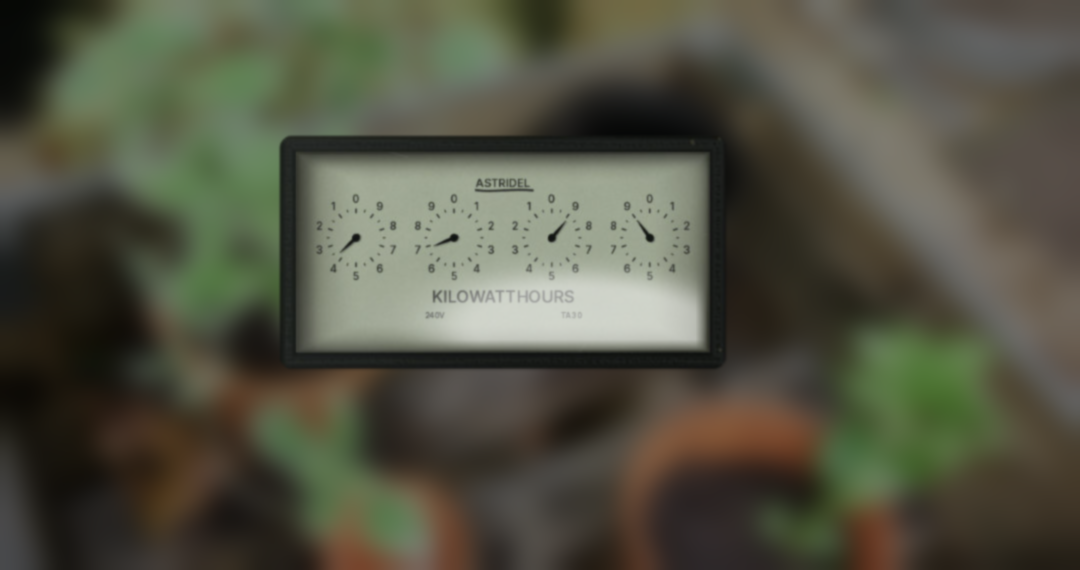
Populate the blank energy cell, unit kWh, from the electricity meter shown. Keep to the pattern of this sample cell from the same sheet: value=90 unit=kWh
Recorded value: value=3689 unit=kWh
